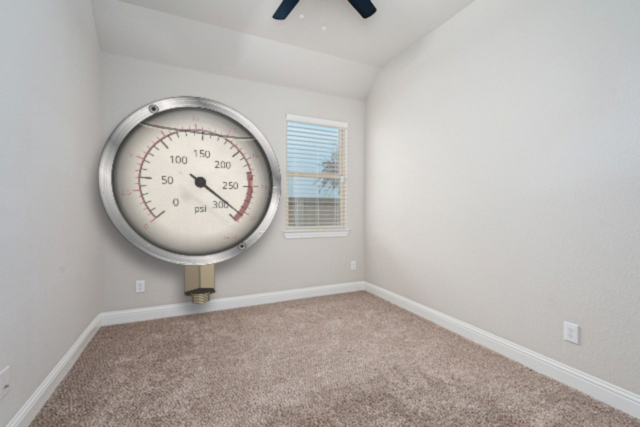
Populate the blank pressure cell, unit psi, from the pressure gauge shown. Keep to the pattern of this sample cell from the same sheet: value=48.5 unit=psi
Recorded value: value=290 unit=psi
